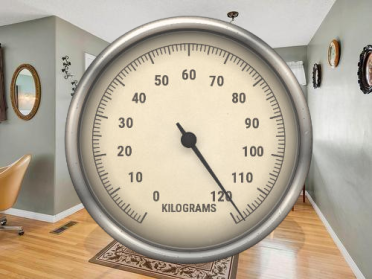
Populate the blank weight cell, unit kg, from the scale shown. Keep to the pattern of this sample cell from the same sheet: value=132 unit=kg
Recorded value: value=118 unit=kg
